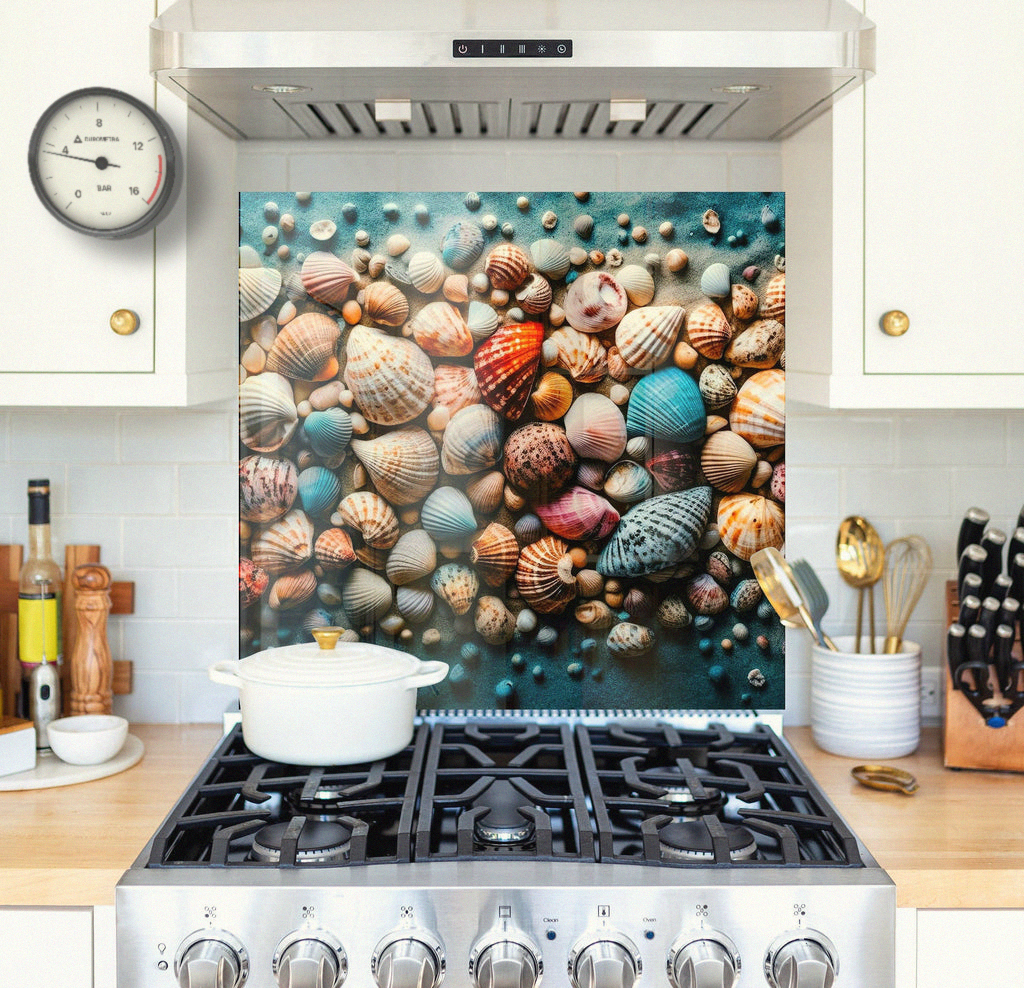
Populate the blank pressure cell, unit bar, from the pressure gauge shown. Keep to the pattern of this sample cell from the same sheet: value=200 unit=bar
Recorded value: value=3.5 unit=bar
